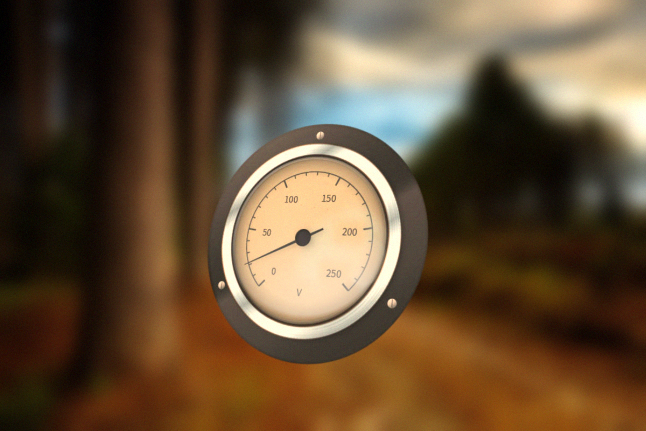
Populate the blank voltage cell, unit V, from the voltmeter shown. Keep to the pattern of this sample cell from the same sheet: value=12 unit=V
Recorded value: value=20 unit=V
